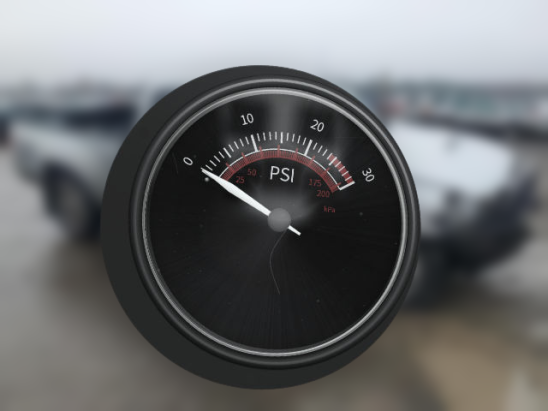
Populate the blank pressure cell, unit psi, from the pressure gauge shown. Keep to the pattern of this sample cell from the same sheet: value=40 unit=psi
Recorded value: value=0 unit=psi
